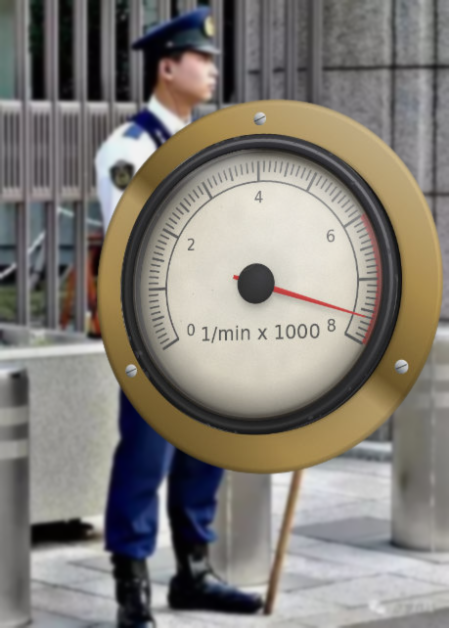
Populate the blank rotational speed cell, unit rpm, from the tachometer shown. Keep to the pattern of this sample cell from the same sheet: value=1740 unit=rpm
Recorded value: value=7600 unit=rpm
